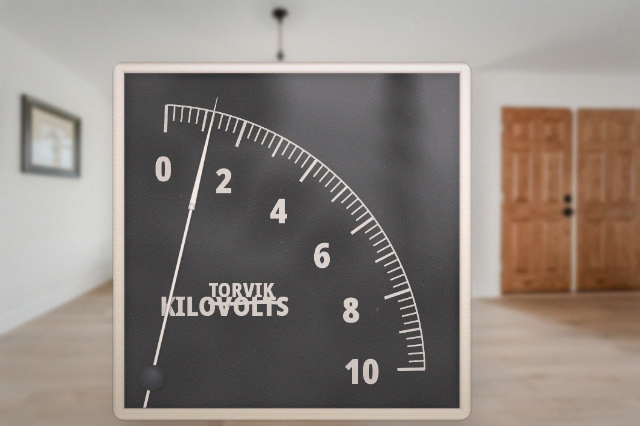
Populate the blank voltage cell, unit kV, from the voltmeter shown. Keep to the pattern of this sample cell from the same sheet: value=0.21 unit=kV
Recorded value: value=1.2 unit=kV
